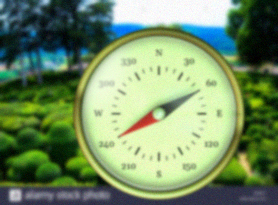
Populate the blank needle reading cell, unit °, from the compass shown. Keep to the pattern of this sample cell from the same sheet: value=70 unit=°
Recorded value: value=240 unit=°
